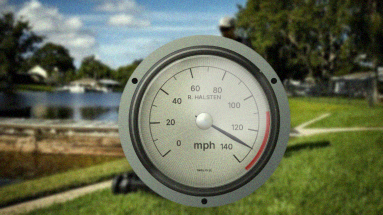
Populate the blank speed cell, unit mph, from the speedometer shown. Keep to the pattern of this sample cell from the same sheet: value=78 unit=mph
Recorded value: value=130 unit=mph
